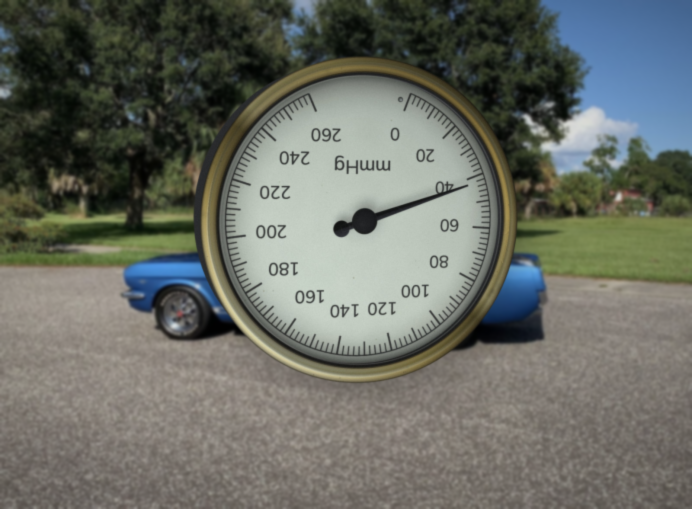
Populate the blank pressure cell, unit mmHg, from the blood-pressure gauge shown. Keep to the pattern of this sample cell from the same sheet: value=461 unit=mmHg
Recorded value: value=42 unit=mmHg
